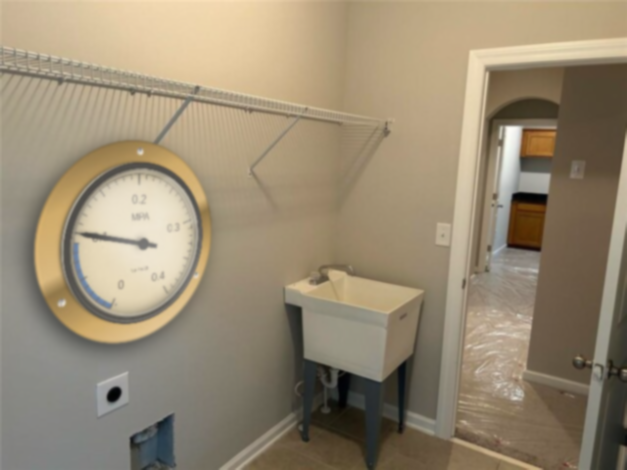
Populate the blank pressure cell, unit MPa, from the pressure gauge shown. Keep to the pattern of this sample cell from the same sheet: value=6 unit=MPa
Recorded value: value=0.1 unit=MPa
